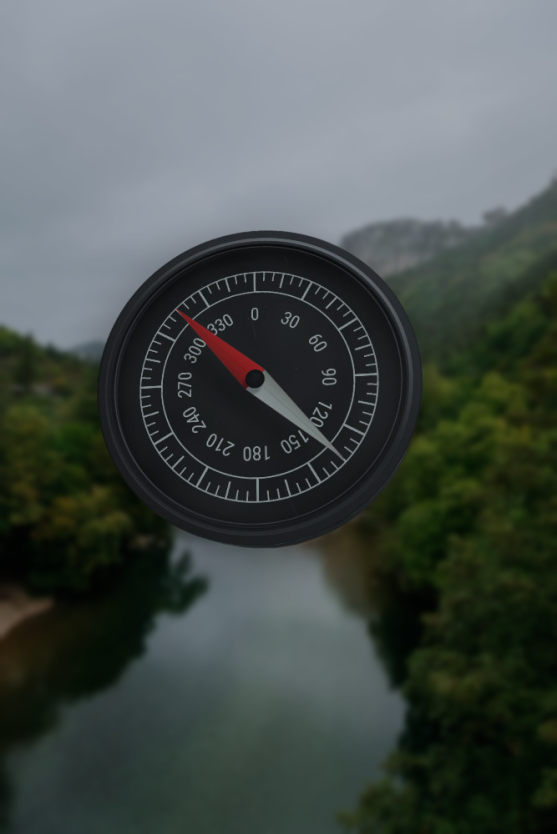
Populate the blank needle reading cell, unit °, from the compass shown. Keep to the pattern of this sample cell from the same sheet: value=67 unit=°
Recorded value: value=315 unit=°
